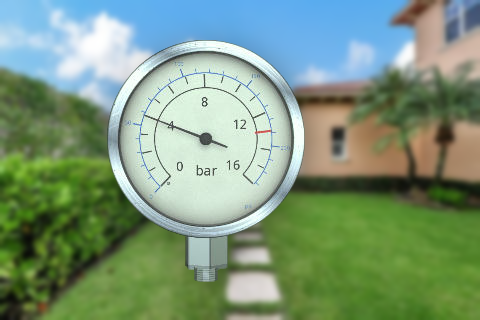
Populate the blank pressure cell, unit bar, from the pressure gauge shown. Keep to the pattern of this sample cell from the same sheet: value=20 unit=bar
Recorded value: value=4 unit=bar
